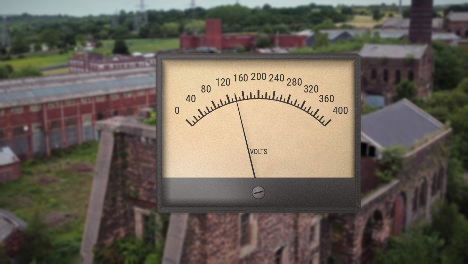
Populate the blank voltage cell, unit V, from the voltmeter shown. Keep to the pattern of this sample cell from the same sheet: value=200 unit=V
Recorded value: value=140 unit=V
